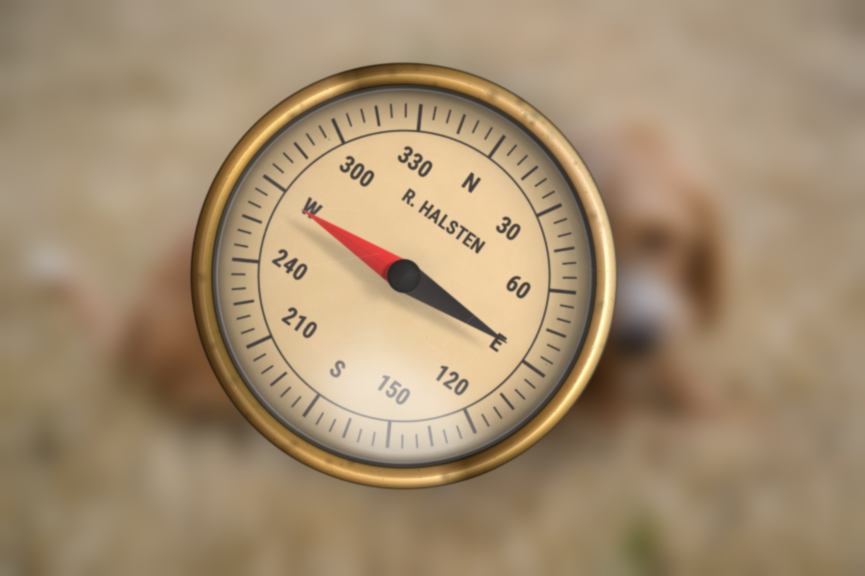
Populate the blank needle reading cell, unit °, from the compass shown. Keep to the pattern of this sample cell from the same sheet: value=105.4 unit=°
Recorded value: value=267.5 unit=°
